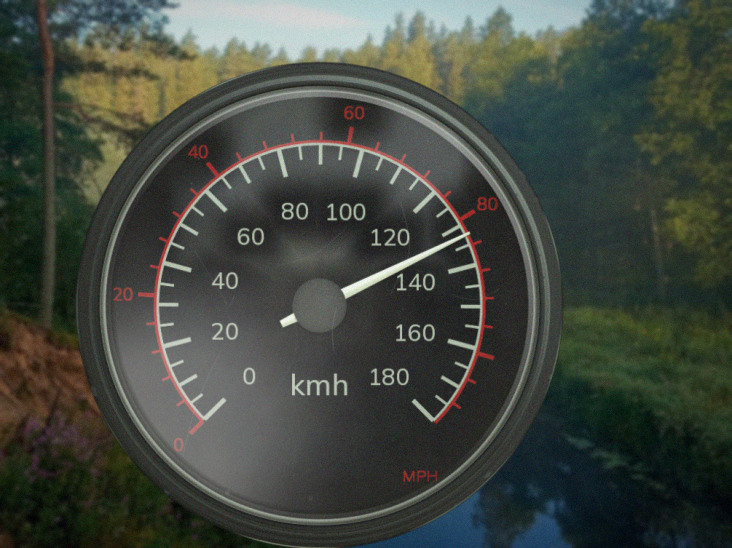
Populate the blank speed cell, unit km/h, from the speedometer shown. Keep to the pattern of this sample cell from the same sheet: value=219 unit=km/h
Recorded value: value=132.5 unit=km/h
